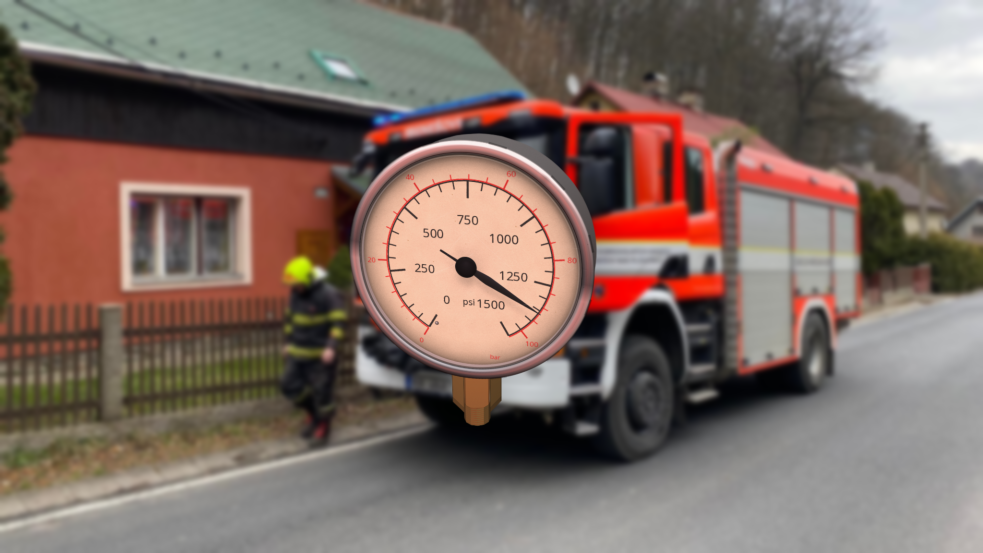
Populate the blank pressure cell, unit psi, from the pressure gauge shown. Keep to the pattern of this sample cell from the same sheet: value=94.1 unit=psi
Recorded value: value=1350 unit=psi
